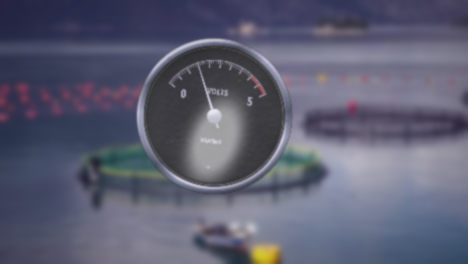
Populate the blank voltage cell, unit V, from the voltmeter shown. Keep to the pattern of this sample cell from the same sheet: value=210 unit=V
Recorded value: value=1.5 unit=V
